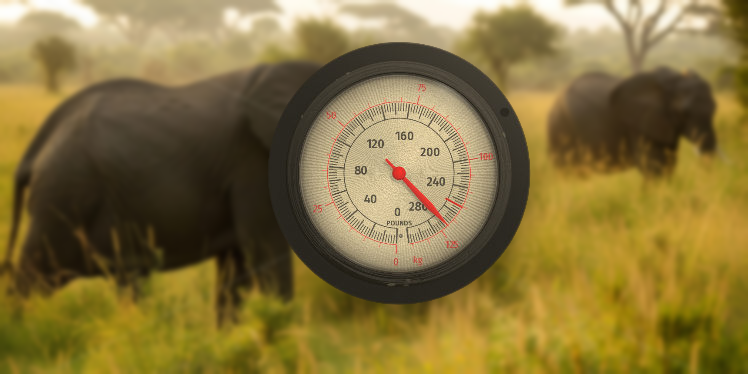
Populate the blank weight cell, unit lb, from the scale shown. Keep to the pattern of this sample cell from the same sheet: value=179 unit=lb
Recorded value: value=270 unit=lb
